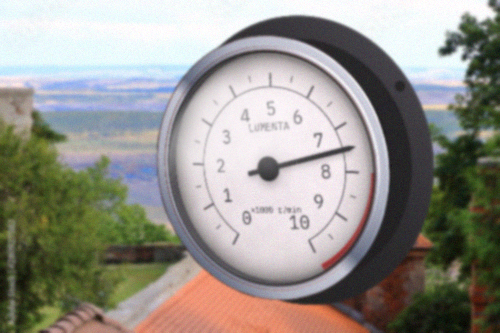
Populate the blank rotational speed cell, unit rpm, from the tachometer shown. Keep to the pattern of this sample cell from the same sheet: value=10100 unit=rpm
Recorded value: value=7500 unit=rpm
